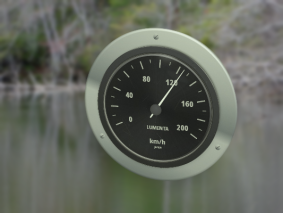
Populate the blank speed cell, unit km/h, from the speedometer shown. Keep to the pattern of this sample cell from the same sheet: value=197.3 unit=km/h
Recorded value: value=125 unit=km/h
